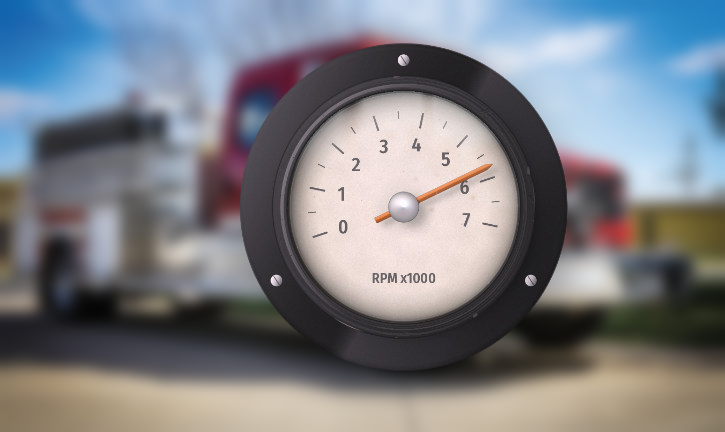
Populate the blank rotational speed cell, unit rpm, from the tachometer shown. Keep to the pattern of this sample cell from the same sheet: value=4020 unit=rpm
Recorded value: value=5750 unit=rpm
